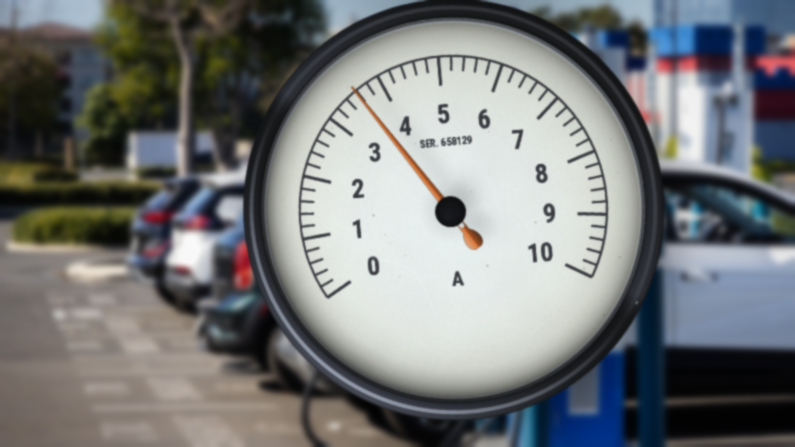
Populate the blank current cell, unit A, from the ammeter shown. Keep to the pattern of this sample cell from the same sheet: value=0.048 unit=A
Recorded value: value=3.6 unit=A
